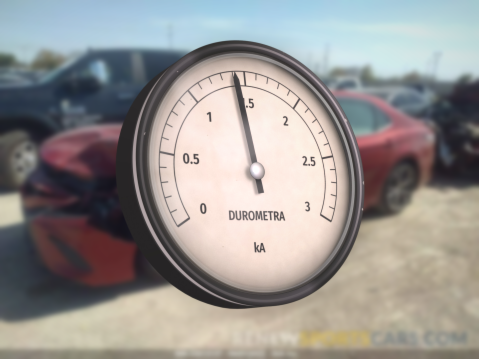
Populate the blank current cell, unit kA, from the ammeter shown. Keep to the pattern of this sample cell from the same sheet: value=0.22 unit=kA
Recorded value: value=1.4 unit=kA
